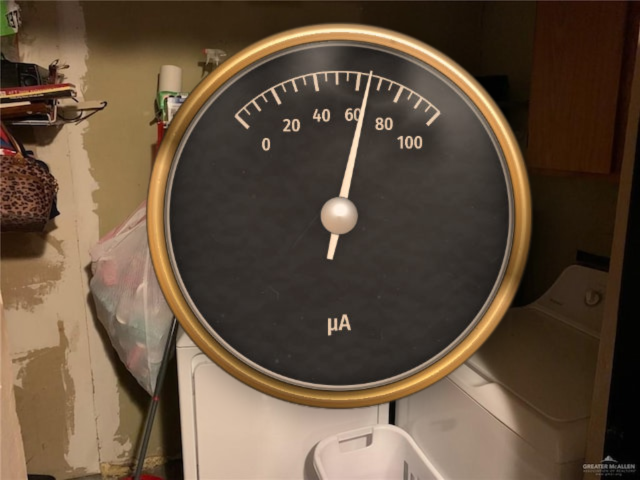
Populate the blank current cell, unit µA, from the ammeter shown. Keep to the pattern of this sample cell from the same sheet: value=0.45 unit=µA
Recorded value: value=65 unit=µA
